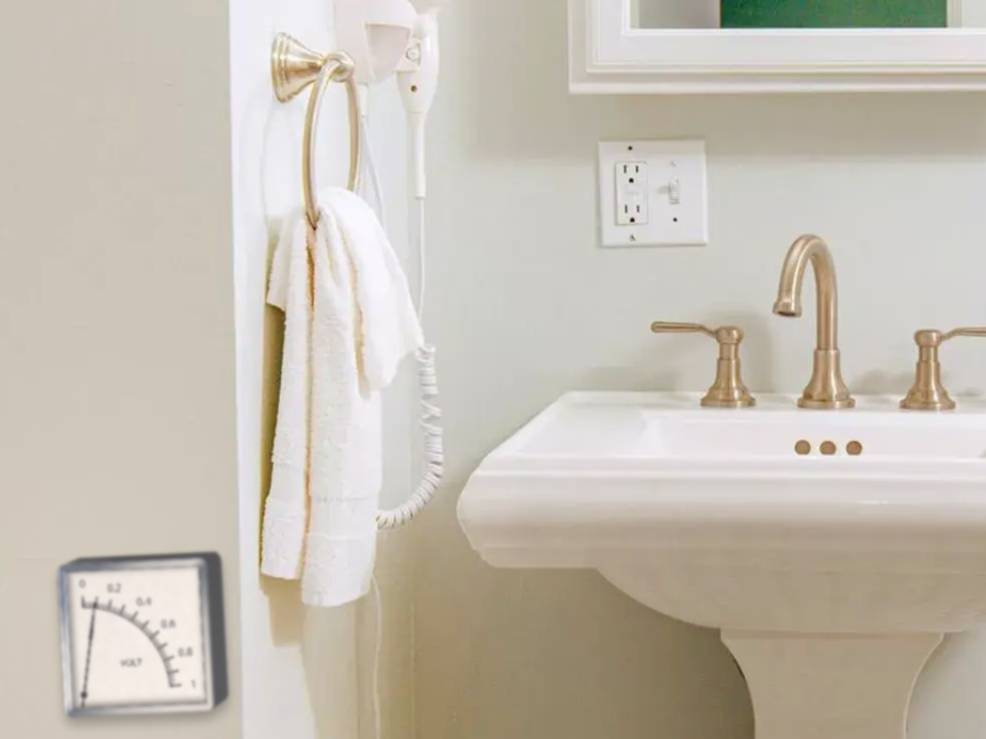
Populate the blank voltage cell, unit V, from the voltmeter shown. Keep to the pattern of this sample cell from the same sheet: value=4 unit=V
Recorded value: value=0.1 unit=V
